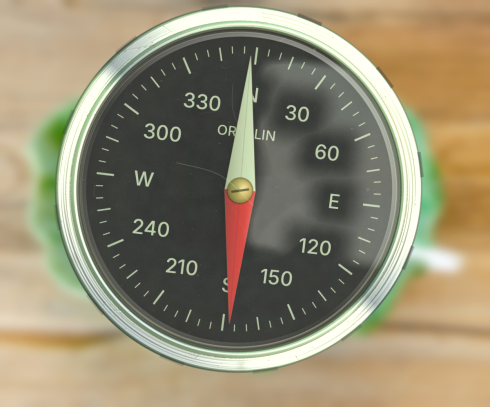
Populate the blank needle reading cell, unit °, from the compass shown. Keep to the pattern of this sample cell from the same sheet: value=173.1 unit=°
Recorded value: value=177.5 unit=°
